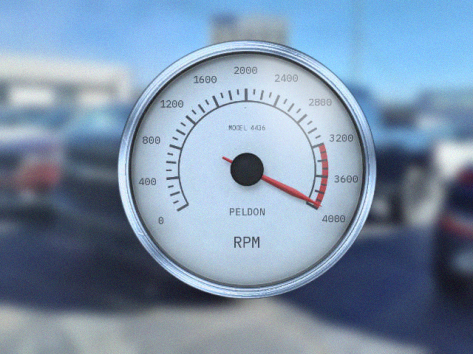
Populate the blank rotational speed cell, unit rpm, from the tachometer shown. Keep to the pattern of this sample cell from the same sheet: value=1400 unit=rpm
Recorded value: value=3950 unit=rpm
